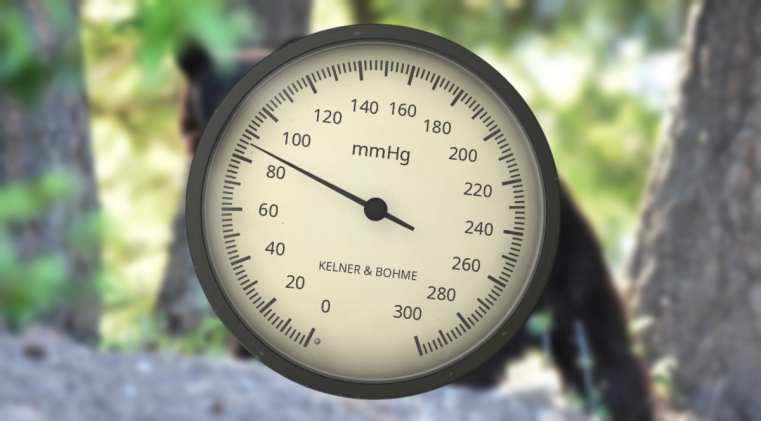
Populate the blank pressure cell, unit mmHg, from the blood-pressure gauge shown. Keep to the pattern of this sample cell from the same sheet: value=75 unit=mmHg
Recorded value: value=86 unit=mmHg
